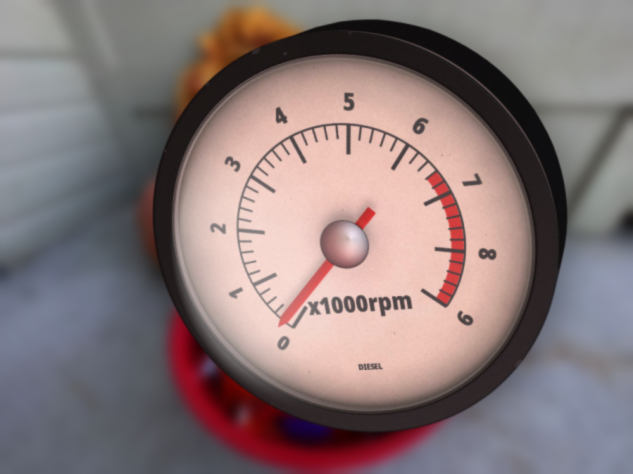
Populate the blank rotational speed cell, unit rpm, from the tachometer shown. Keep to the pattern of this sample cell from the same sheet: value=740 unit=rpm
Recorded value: value=200 unit=rpm
